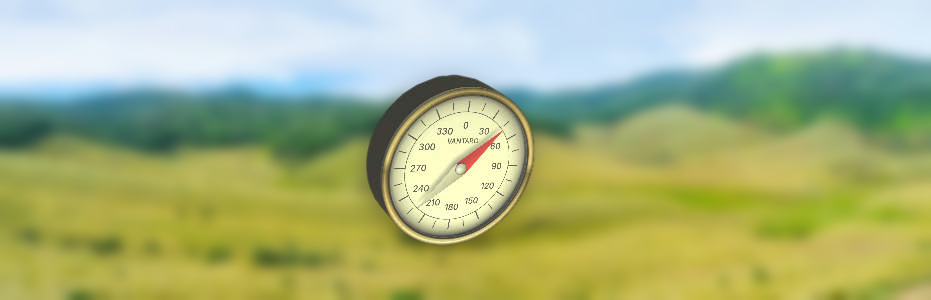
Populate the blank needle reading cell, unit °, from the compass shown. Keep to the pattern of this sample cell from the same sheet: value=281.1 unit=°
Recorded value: value=45 unit=°
